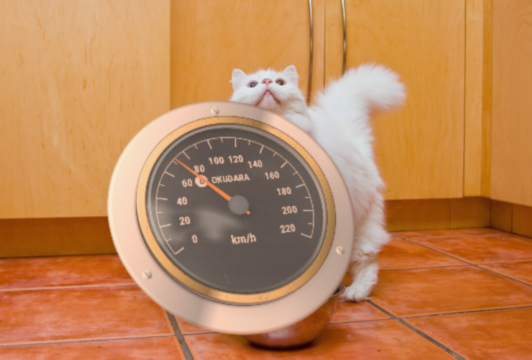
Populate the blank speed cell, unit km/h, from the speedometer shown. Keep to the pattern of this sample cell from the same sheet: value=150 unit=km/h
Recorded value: value=70 unit=km/h
